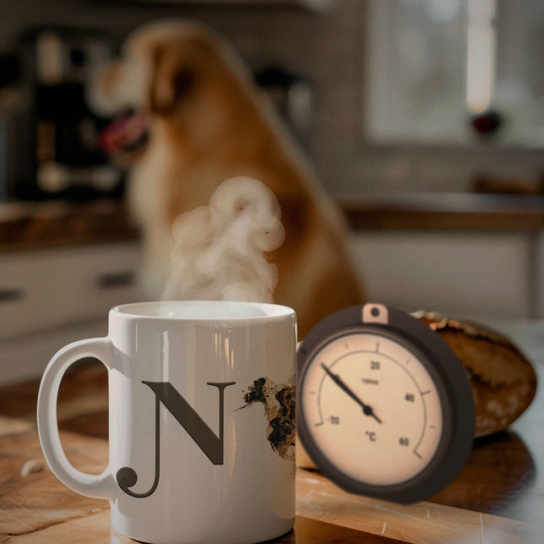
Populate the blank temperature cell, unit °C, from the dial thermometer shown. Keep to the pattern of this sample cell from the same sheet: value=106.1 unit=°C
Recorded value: value=0 unit=°C
